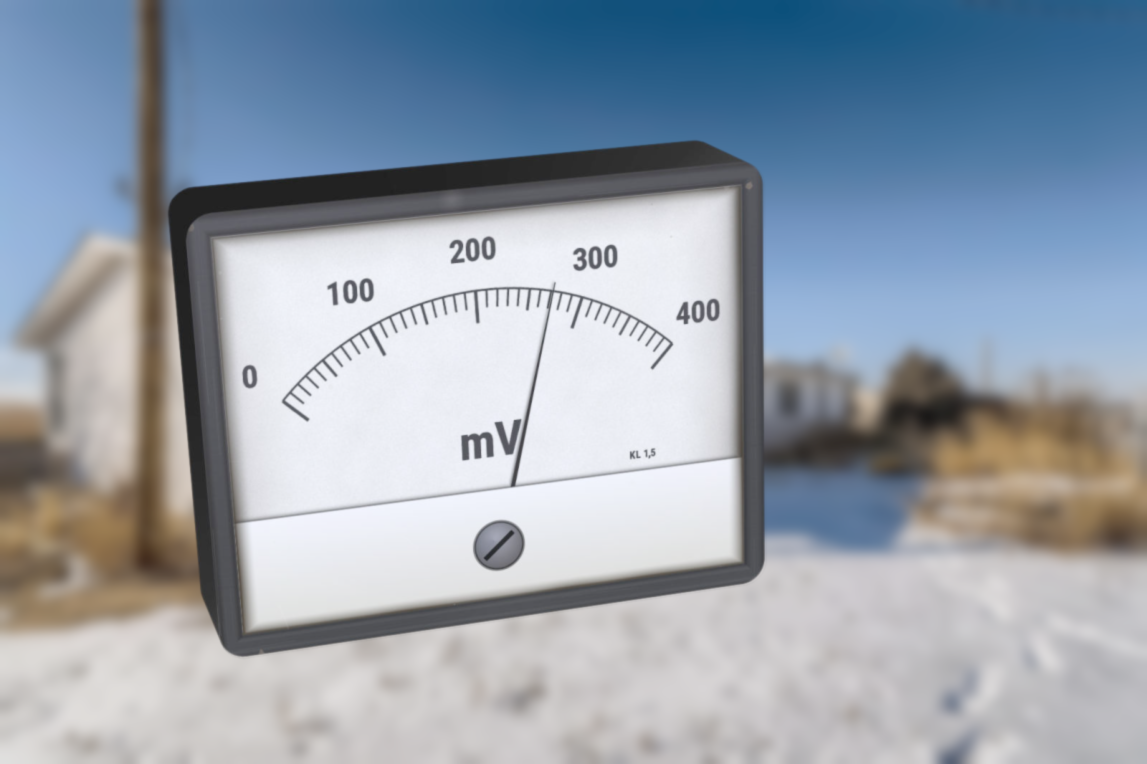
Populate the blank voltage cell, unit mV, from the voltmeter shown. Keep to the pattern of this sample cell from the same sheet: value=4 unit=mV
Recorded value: value=270 unit=mV
